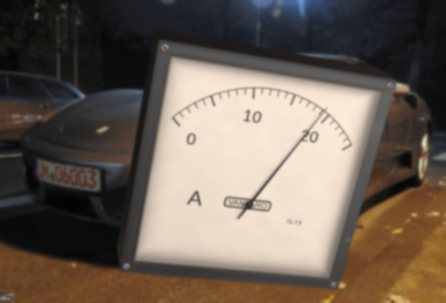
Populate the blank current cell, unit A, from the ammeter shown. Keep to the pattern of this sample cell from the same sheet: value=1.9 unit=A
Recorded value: value=19 unit=A
